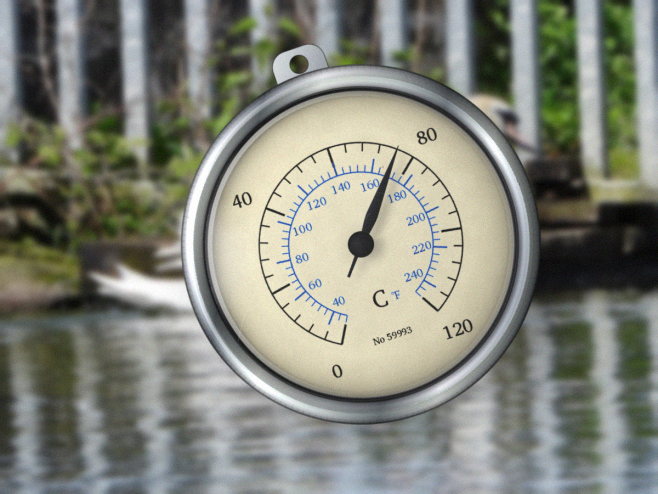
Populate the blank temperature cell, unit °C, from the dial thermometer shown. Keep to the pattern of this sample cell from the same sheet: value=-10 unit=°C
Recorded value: value=76 unit=°C
